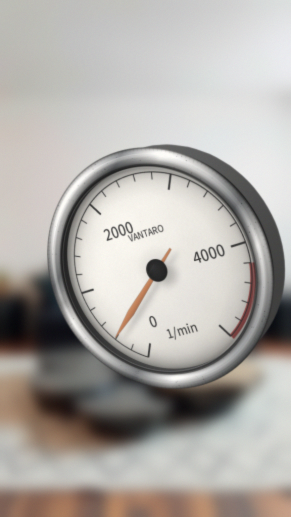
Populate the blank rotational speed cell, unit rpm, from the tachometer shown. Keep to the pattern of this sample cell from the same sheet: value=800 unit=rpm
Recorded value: value=400 unit=rpm
